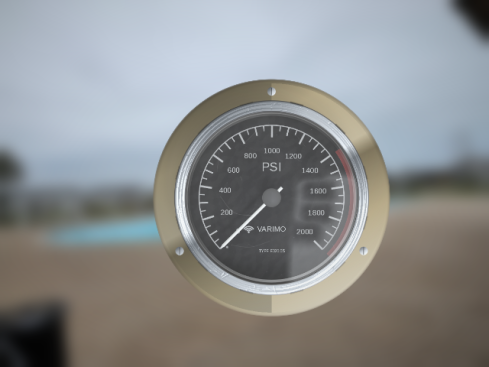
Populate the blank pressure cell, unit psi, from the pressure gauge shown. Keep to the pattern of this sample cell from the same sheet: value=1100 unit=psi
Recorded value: value=0 unit=psi
